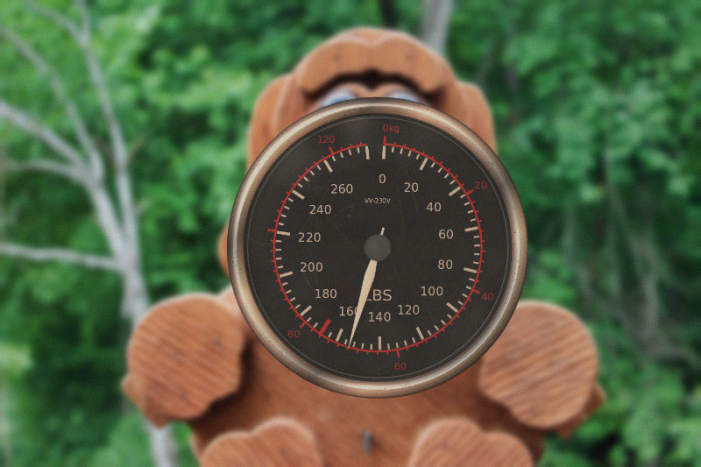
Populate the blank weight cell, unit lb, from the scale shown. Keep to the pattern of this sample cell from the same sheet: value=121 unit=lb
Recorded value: value=154 unit=lb
